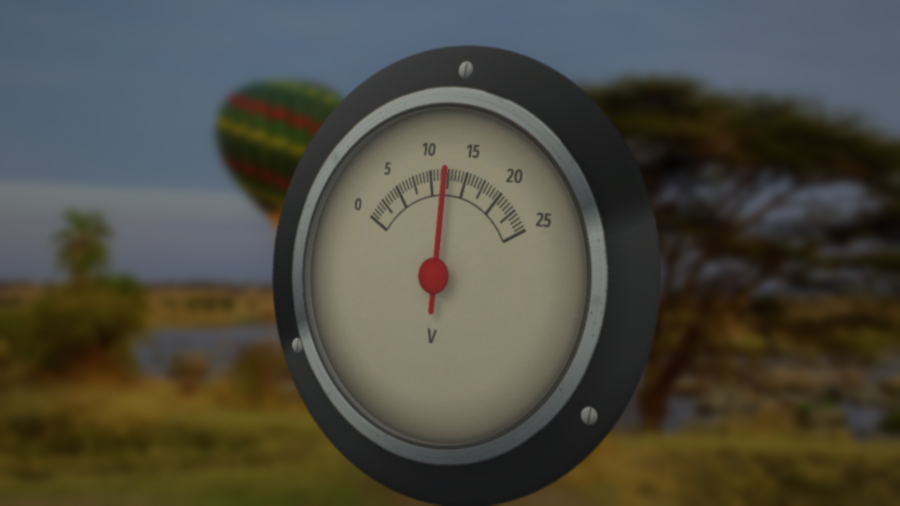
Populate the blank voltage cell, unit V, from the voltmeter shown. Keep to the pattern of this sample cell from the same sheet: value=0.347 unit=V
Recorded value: value=12.5 unit=V
